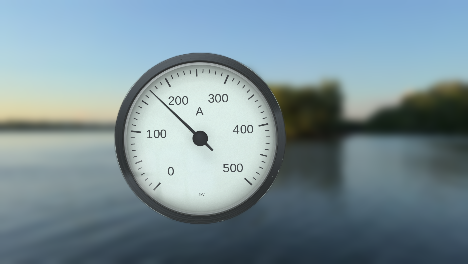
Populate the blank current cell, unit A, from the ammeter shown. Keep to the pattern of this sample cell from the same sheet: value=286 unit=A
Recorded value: value=170 unit=A
